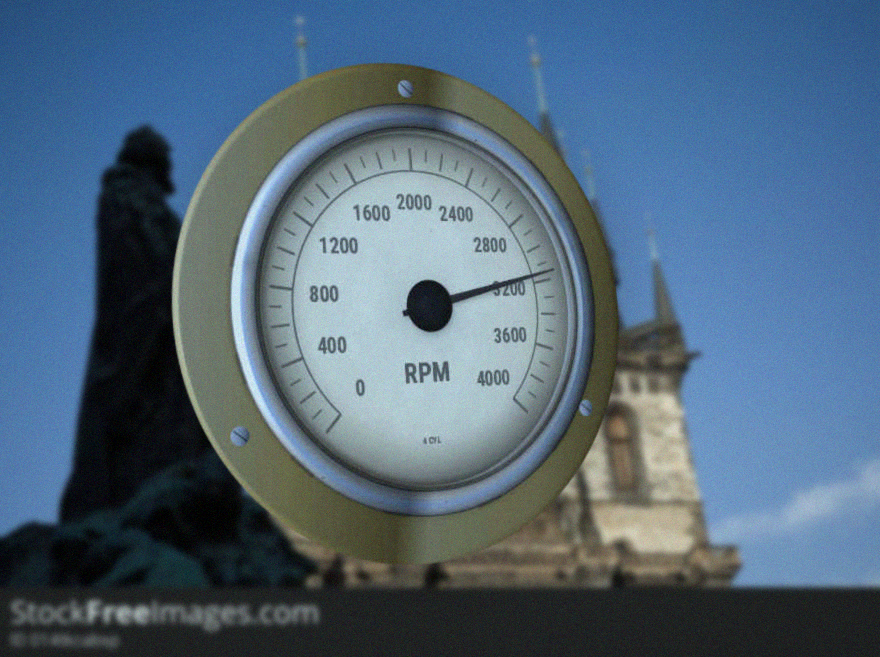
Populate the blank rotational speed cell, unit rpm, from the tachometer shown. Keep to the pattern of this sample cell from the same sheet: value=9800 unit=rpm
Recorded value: value=3150 unit=rpm
